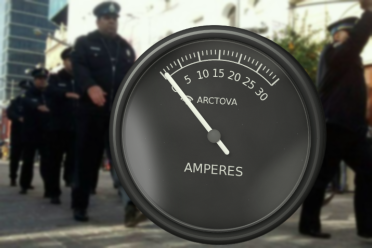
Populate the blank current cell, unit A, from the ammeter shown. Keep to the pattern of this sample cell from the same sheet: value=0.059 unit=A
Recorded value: value=1 unit=A
